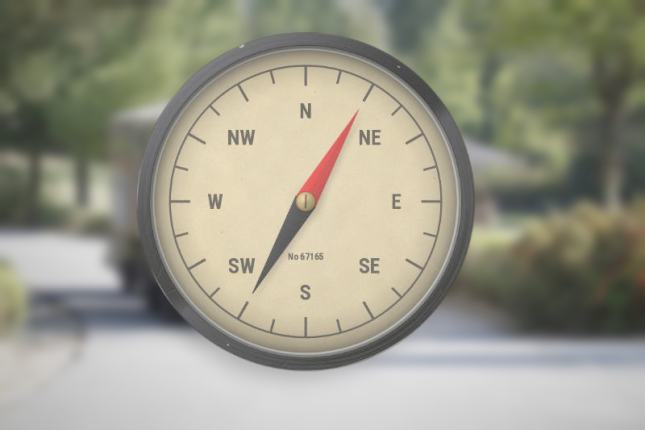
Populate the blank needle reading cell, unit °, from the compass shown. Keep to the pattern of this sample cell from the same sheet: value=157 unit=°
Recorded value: value=30 unit=°
